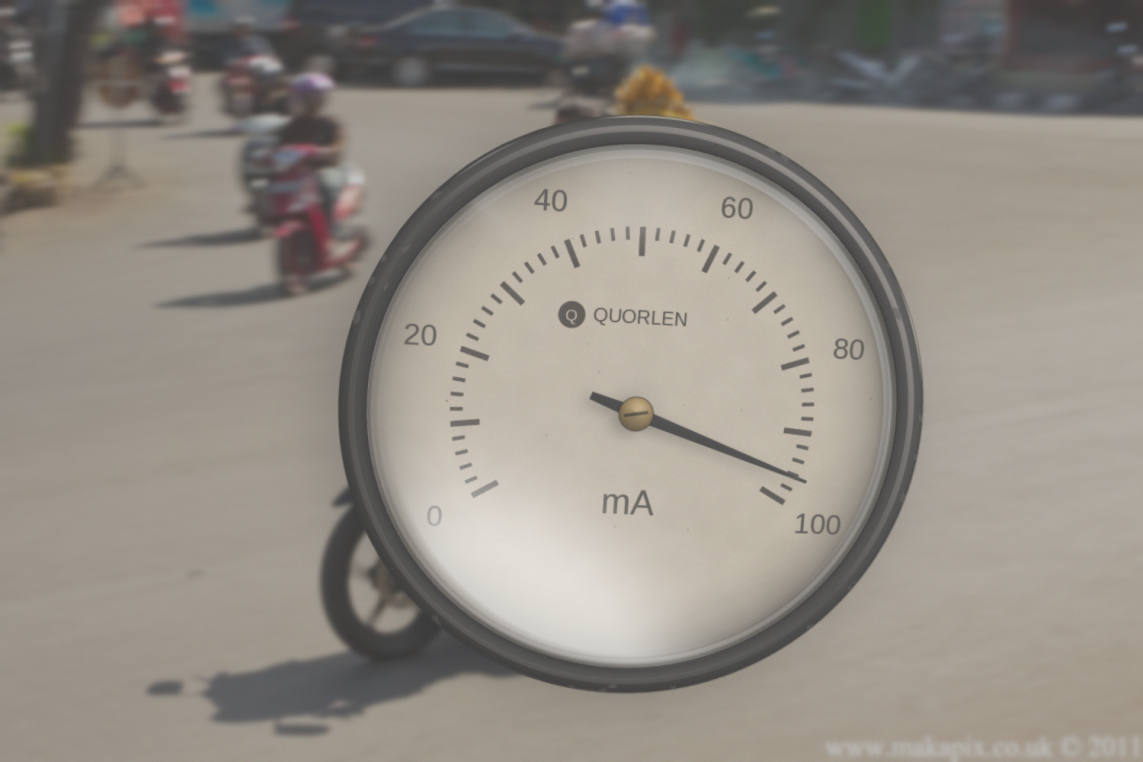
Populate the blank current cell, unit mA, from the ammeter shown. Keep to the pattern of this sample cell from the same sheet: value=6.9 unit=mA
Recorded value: value=96 unit=mA
